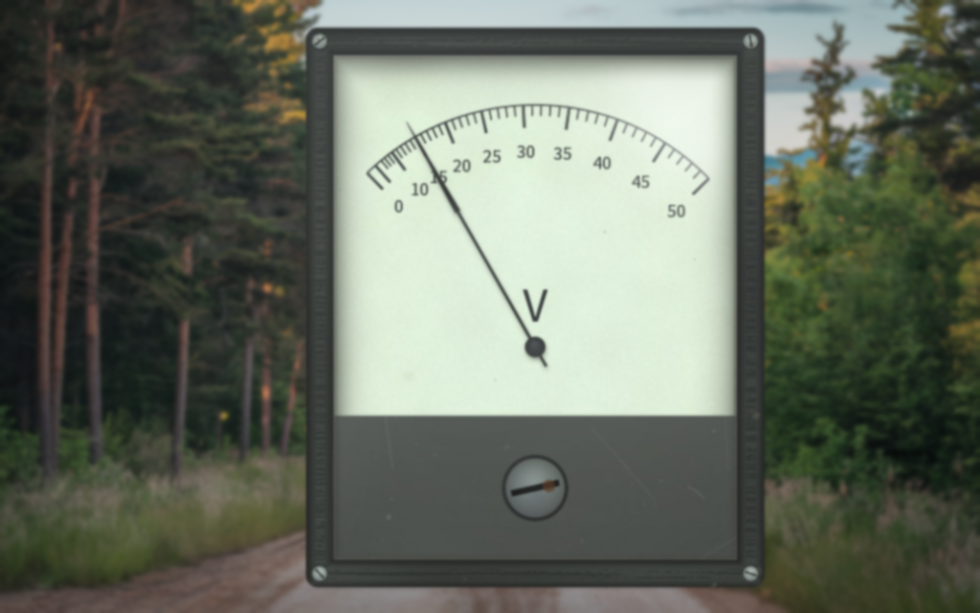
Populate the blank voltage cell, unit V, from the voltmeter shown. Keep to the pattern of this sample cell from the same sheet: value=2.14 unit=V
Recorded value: value=15 unit=V
